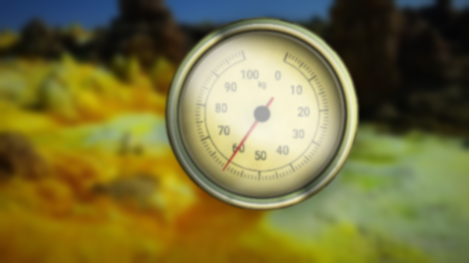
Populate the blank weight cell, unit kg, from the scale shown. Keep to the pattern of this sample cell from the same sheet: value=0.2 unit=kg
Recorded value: value=60 unit=kg
